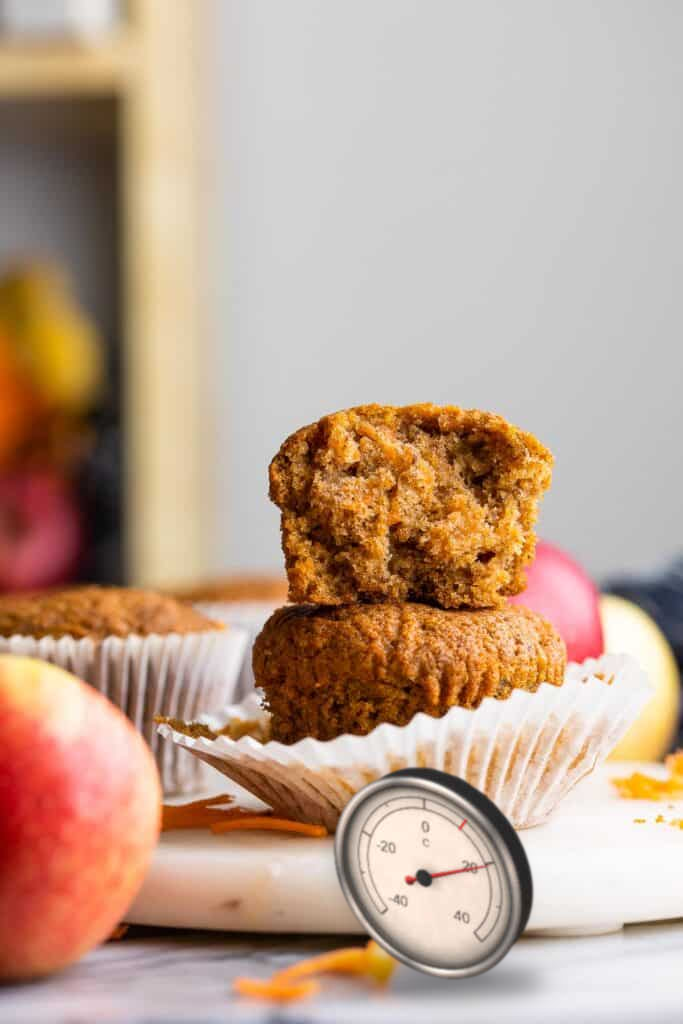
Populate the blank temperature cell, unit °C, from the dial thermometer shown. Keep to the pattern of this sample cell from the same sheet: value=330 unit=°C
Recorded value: value=20 unit=°C
